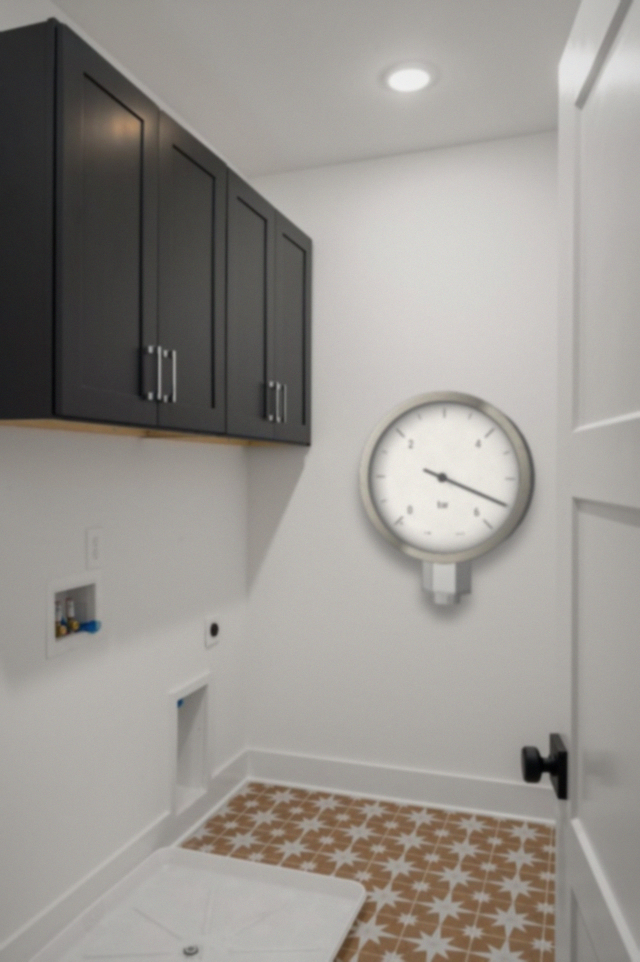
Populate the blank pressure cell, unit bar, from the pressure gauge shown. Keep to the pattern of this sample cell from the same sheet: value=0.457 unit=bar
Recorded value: value=5.5 unit=bar
